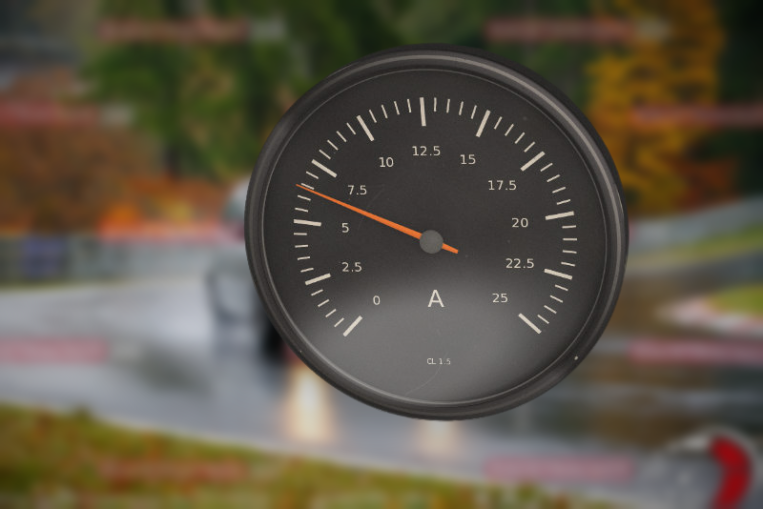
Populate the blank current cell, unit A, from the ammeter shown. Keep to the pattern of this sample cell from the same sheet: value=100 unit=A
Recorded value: value=6.5 unit=A
